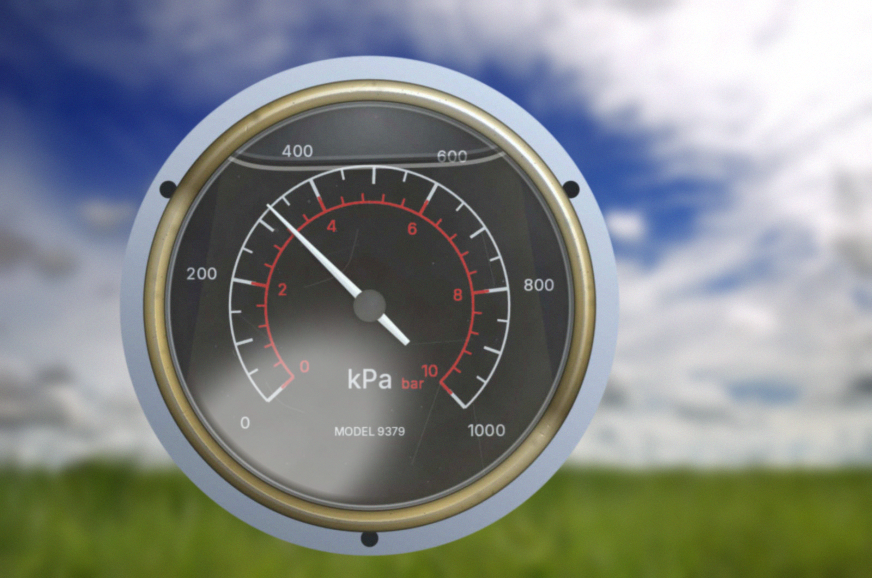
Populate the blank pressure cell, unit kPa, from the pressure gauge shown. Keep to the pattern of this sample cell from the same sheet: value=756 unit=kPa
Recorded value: value=325 unit=kPa
